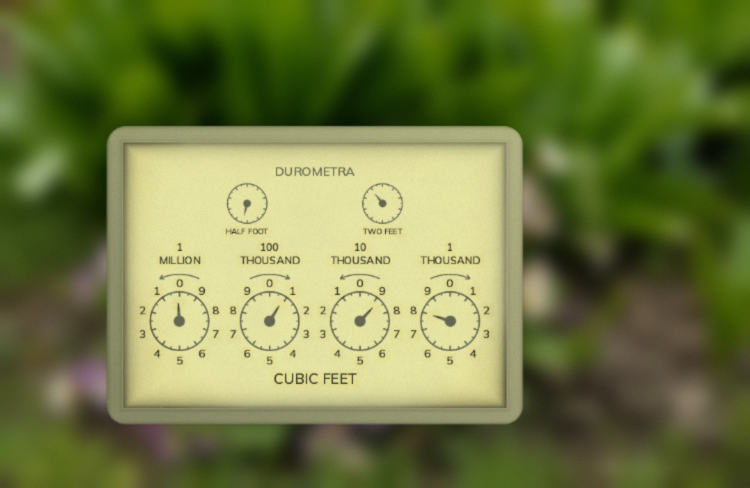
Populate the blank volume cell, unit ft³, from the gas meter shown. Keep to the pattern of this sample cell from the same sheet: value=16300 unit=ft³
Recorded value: value=8800 unit=ft³
